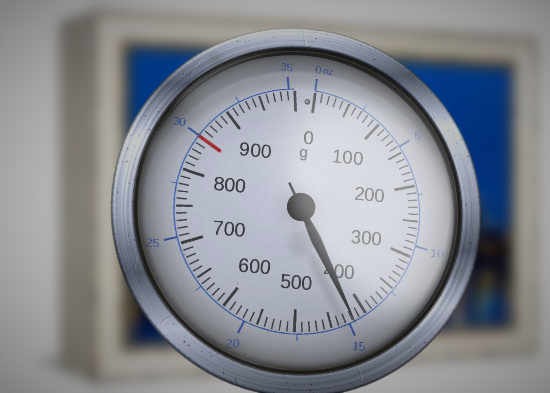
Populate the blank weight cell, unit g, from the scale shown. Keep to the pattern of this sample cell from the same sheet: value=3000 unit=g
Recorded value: value=420 unit=g
